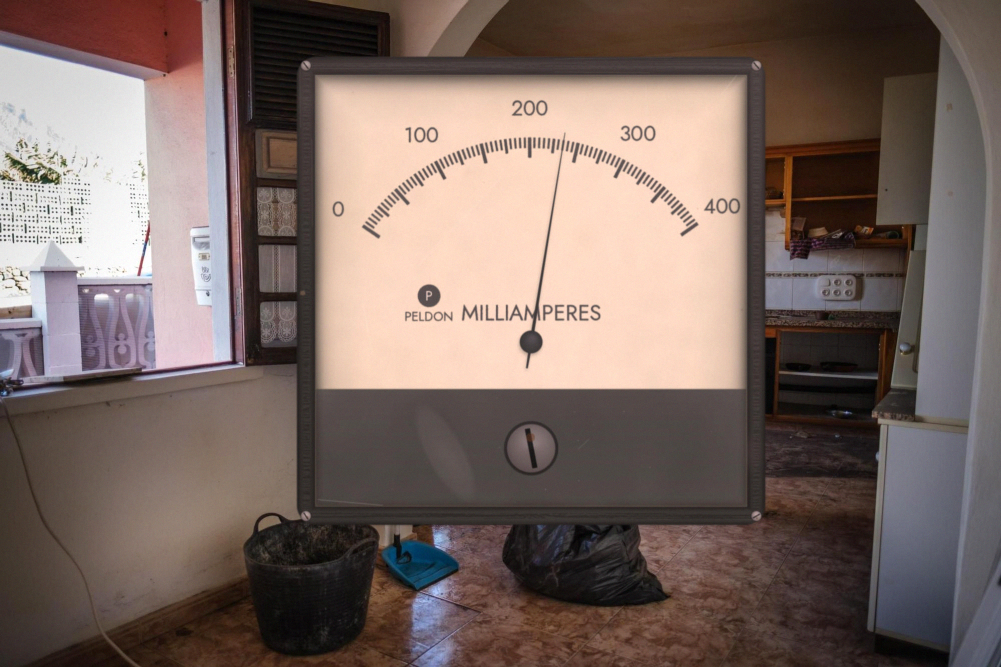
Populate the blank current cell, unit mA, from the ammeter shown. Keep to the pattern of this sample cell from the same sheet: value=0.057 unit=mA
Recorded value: value=235 unit=mA
